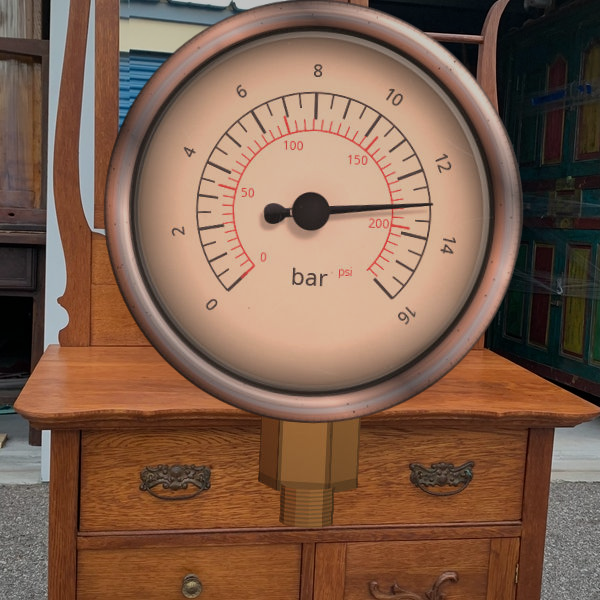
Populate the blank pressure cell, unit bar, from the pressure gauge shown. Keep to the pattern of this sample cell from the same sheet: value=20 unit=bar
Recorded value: value=13 unit=bar
